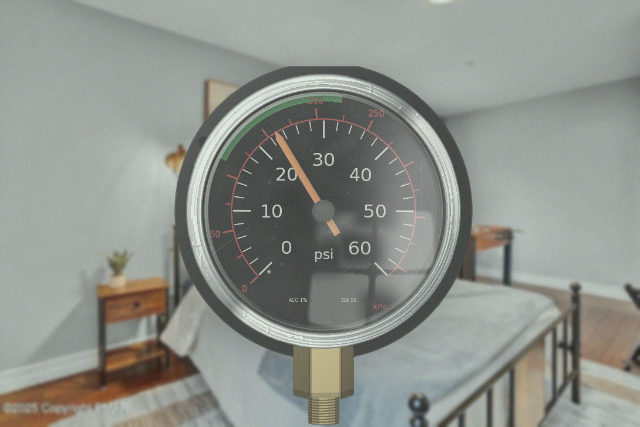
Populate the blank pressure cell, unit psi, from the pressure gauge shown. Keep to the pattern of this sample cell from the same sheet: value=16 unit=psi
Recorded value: value=23 unit=psi
